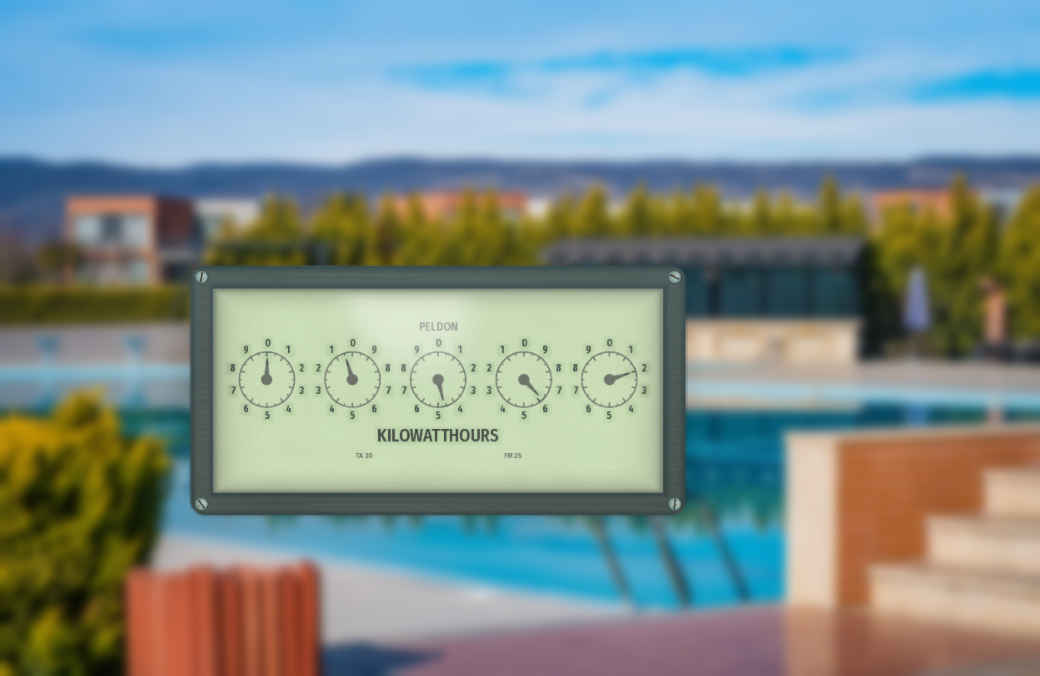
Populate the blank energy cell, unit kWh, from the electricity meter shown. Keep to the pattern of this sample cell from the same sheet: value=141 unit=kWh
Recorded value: value=462 unit=kWh
